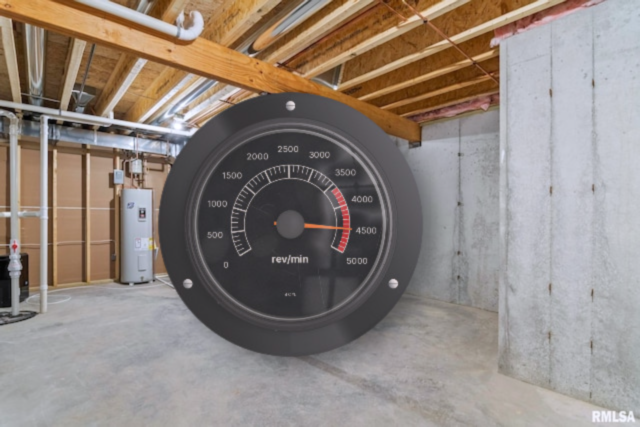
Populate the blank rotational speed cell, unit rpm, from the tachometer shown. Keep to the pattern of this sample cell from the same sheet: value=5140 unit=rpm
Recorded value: value=4500 unit=rpm
